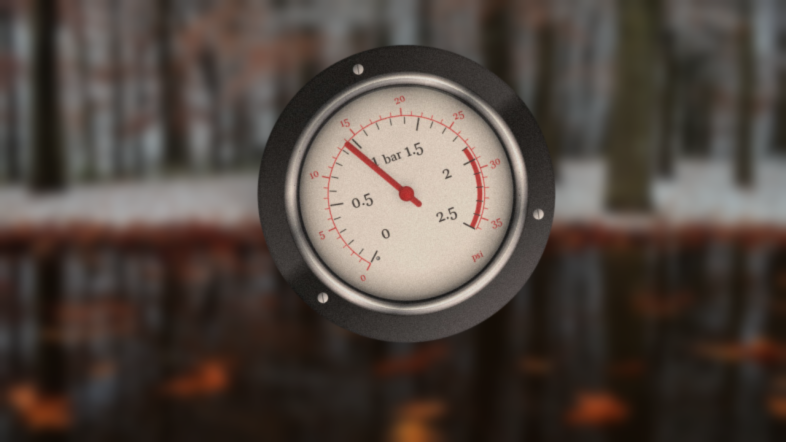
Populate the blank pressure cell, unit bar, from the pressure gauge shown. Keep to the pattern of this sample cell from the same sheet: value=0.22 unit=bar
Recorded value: value=0.95 unit=bar
